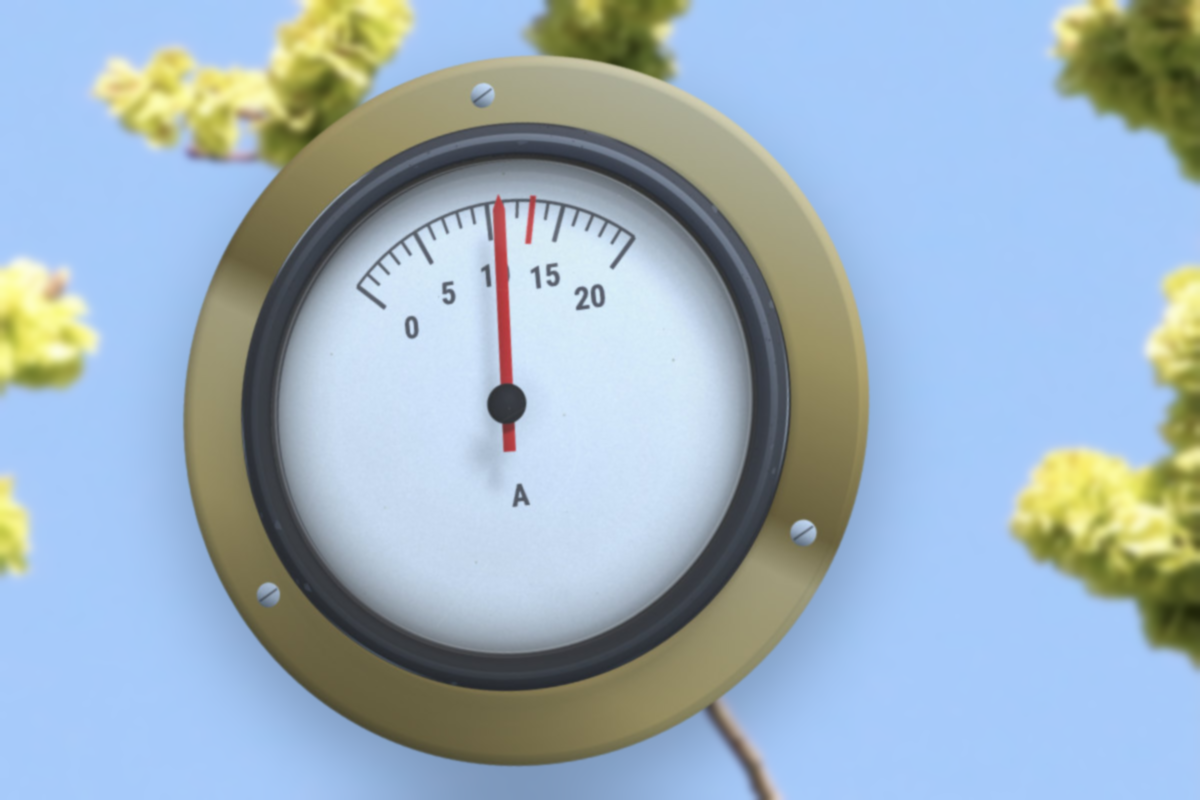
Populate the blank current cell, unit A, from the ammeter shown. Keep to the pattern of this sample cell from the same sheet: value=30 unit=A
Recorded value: value=11 unit=A
